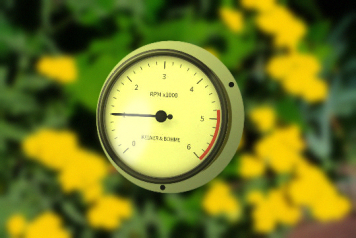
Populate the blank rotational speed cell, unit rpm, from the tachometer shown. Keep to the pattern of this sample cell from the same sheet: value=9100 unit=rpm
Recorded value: value=1000 unit=rpm
